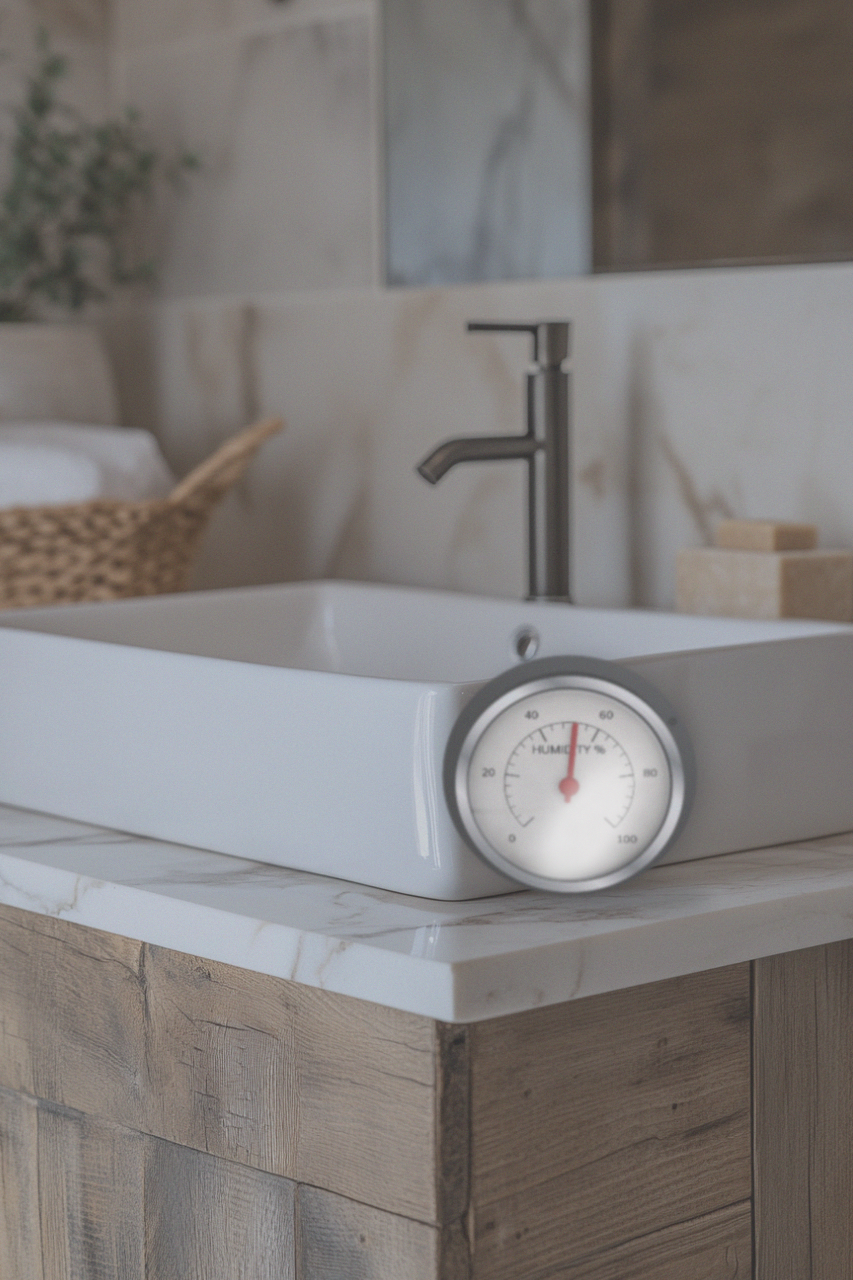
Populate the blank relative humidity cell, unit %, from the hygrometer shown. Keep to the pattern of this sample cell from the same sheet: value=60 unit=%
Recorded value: value=52 unit=%
